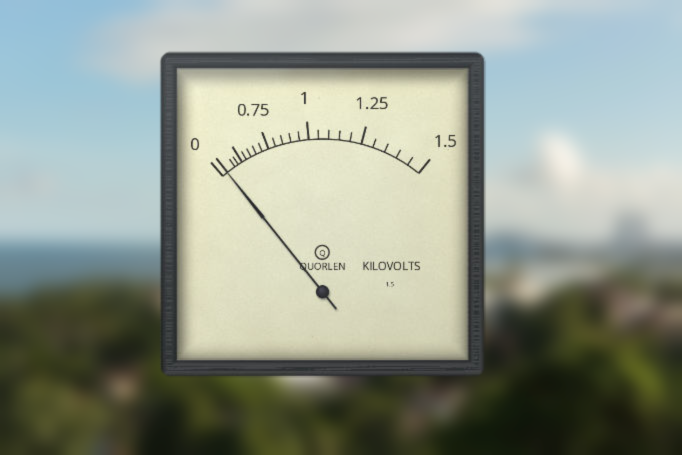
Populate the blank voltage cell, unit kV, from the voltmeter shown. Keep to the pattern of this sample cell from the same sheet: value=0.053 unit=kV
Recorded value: value=0.25 unit=kV
